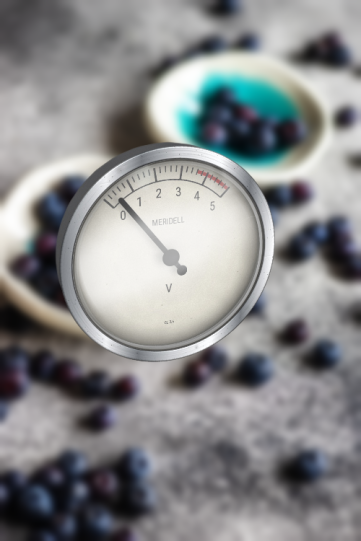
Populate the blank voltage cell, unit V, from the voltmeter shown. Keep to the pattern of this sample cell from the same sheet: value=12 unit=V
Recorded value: value=0.4 unit=V
